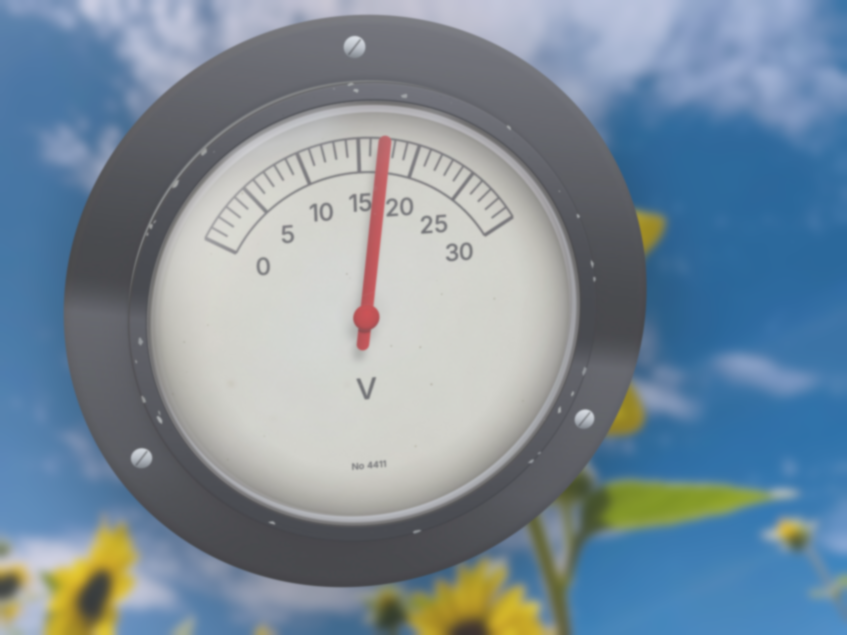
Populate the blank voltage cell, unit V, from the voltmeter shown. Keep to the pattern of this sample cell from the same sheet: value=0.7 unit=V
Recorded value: value=17 unit=V
